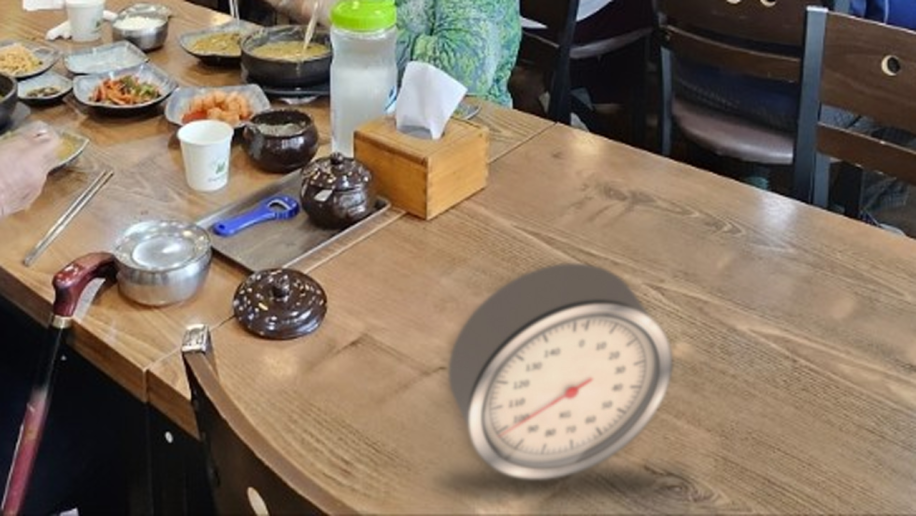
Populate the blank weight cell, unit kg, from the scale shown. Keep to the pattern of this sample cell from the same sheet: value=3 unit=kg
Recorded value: value=100 unit=kg
